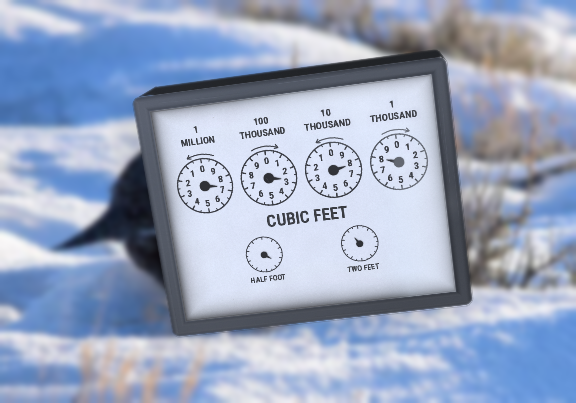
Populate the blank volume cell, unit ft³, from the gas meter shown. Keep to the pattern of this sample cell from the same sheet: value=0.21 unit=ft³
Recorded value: value=727800 unit=ft³
